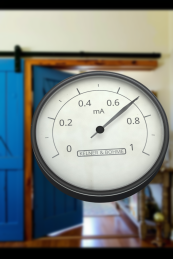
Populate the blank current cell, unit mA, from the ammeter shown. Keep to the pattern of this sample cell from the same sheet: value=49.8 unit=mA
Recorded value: value=0.7 unit=mA
